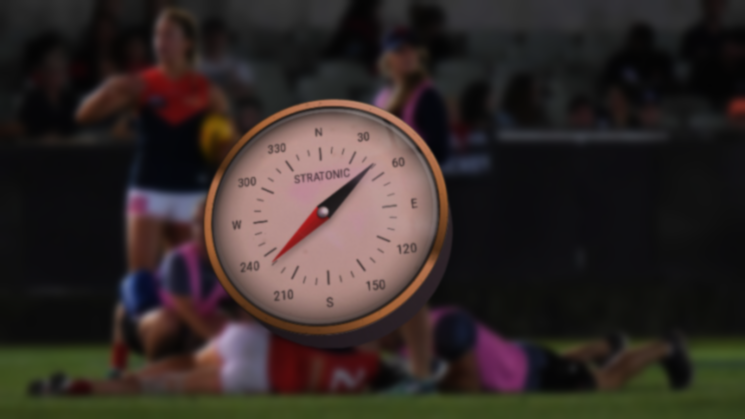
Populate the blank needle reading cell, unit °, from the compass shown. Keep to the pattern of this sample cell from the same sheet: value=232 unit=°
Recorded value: value=230 unit=°
